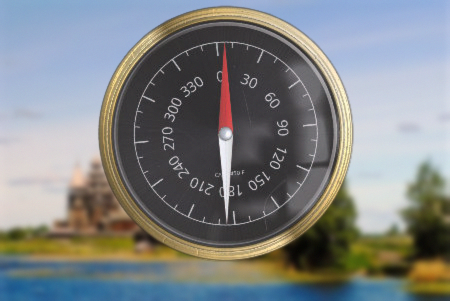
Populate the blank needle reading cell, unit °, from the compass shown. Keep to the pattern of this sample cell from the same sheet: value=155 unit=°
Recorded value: value=5 unit=°
